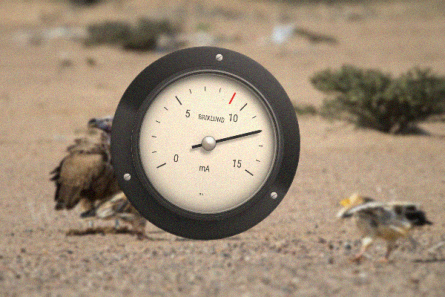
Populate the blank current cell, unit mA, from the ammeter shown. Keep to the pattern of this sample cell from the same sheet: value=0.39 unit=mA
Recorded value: value=12 unit=mA
